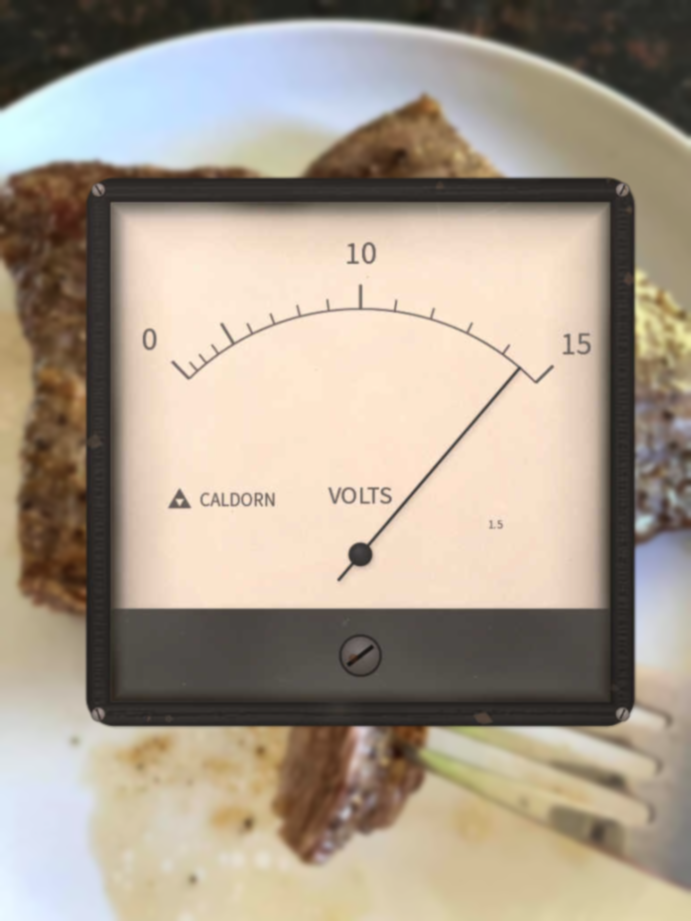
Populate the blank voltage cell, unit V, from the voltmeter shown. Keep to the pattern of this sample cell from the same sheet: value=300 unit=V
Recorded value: value=14.5 unit=V
